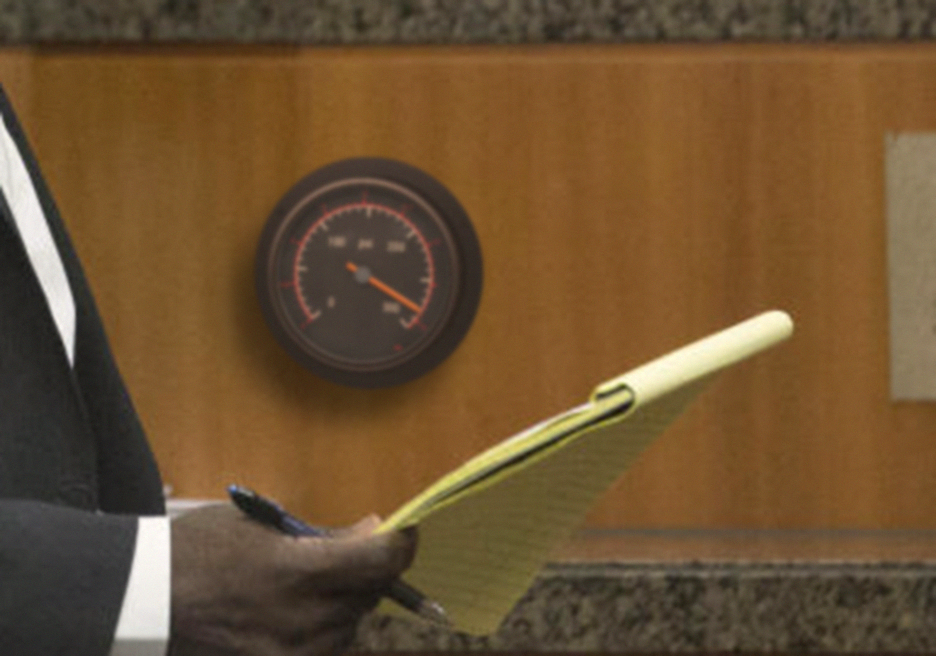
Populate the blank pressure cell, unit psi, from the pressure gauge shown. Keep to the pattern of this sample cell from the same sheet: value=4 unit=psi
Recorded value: value=280 unit=psi
